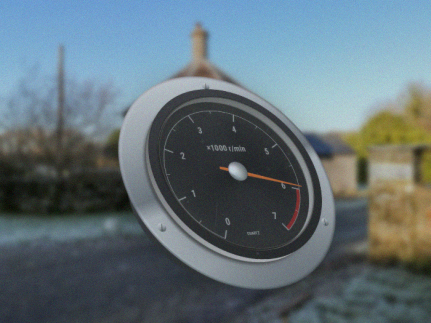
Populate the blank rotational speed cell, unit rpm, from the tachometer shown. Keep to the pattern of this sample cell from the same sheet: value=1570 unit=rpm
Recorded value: value=6000 unit=rpm
